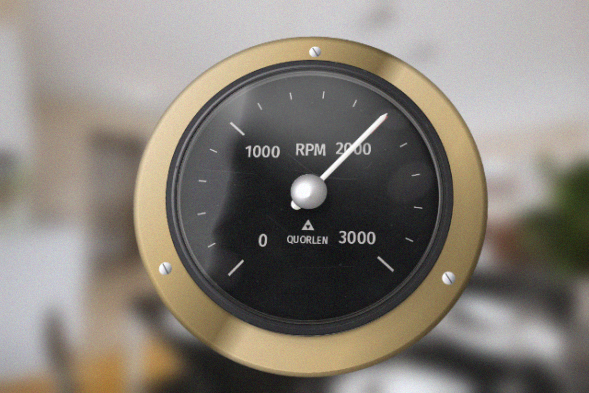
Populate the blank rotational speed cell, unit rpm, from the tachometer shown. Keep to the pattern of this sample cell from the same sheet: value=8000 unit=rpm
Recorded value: value=2000 unit=rpm
